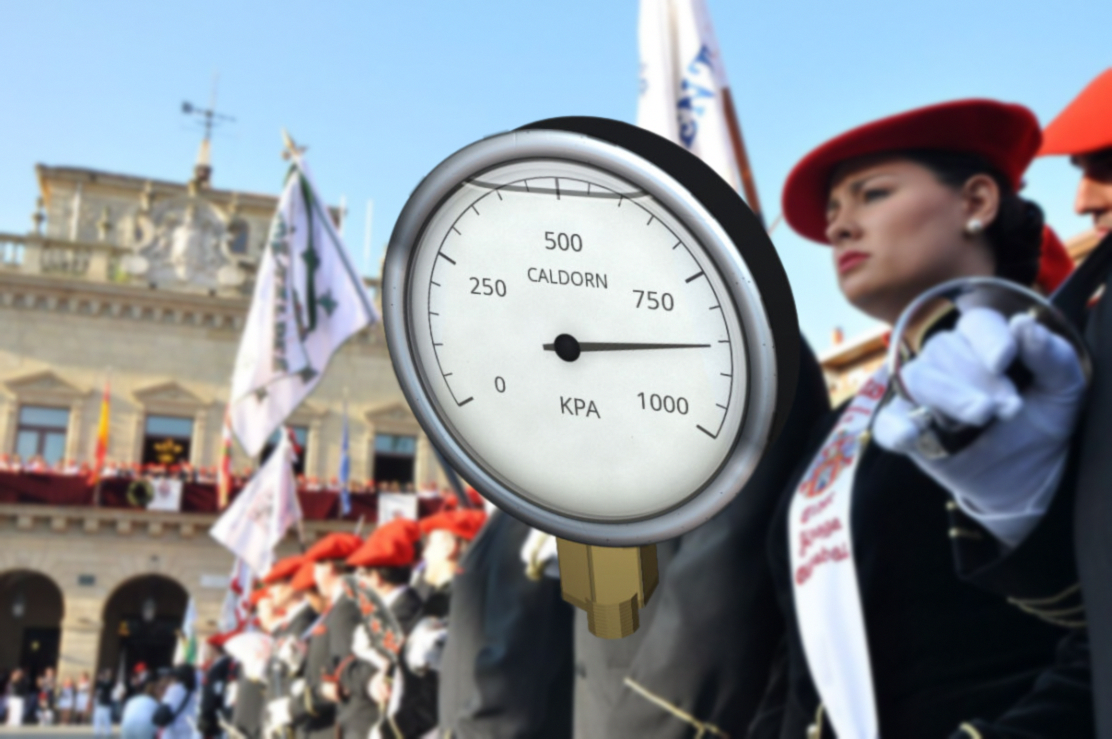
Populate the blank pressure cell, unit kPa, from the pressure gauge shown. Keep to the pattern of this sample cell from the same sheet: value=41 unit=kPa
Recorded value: value=850 unit=kPa
